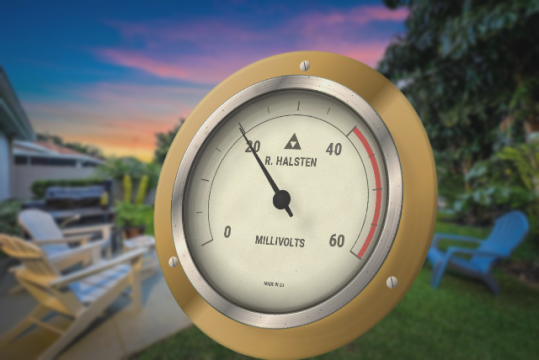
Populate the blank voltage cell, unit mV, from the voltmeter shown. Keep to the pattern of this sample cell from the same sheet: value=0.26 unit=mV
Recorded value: value=20 unit=mV
